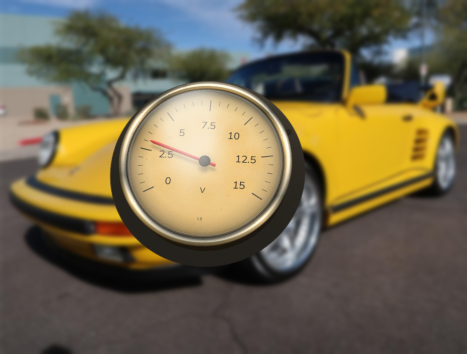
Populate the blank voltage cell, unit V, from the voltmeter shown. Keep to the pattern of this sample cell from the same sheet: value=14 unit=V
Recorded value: value=3 unit=V
